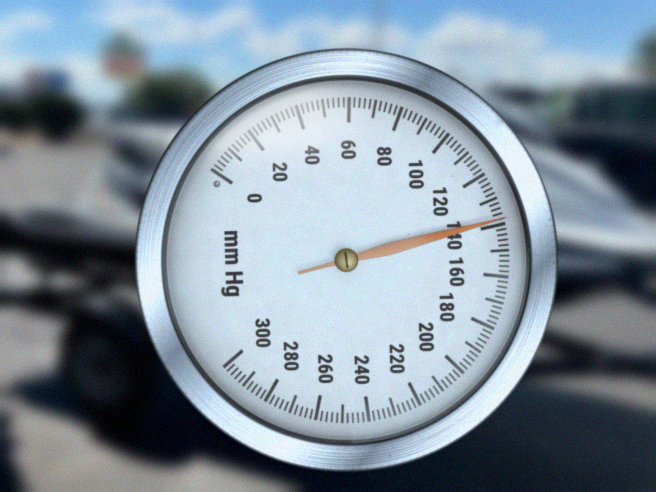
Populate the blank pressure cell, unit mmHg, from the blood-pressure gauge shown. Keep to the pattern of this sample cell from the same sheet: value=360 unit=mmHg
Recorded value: value=138 unit=mmHg
